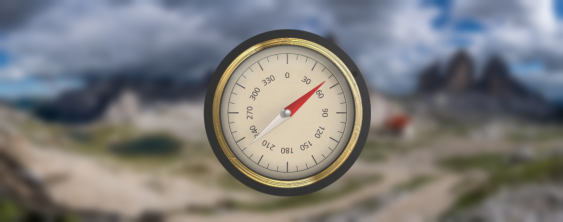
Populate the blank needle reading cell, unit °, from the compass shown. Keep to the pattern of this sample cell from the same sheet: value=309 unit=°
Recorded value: value=50 unit=°
